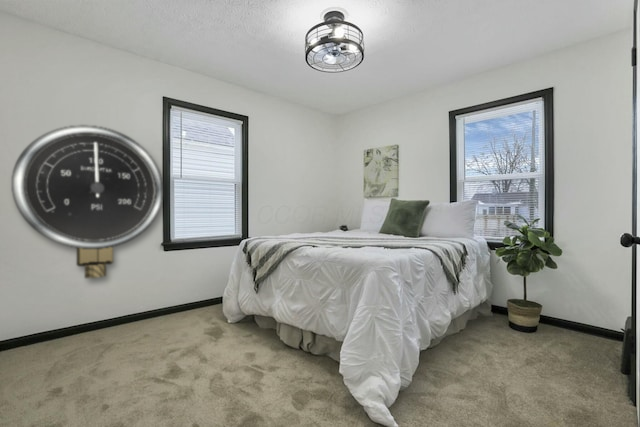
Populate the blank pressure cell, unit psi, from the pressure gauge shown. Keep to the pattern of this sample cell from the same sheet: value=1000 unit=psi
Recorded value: value=100 unit=psi
